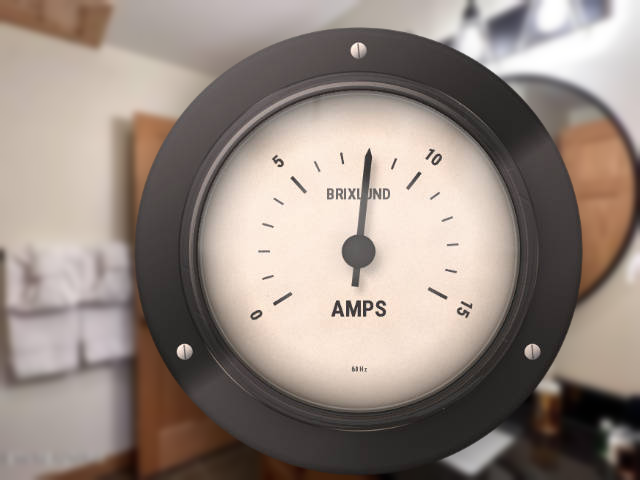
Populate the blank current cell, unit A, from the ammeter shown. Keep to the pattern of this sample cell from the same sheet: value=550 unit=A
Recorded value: value=8 unit=A
